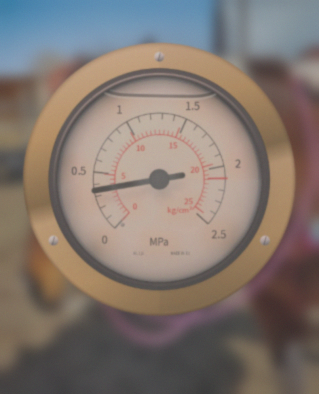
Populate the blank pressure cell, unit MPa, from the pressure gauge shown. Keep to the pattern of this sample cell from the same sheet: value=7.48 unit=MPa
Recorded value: value=0.35 unit=MPa
